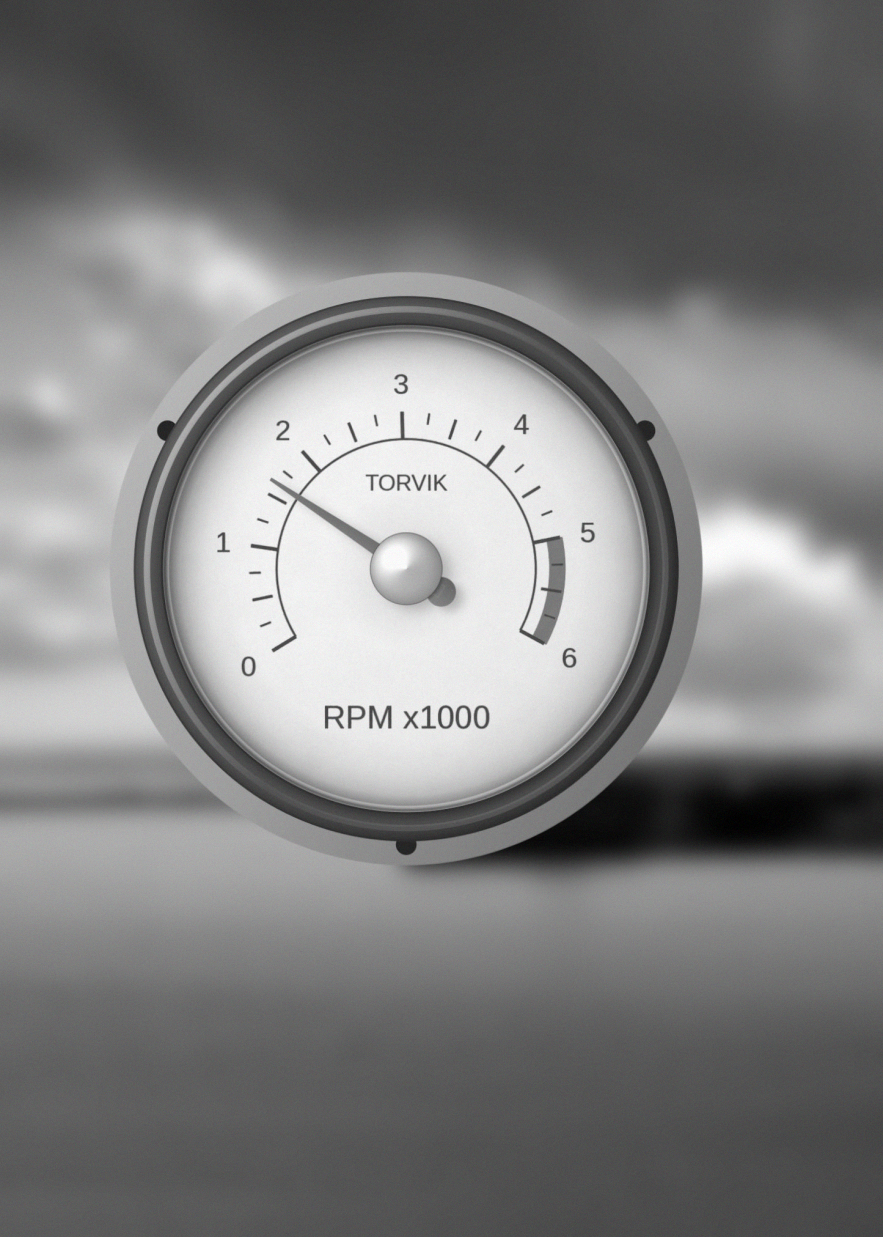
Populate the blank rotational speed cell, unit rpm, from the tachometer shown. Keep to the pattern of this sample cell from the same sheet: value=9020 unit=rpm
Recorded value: value=1625 unit=rpm
